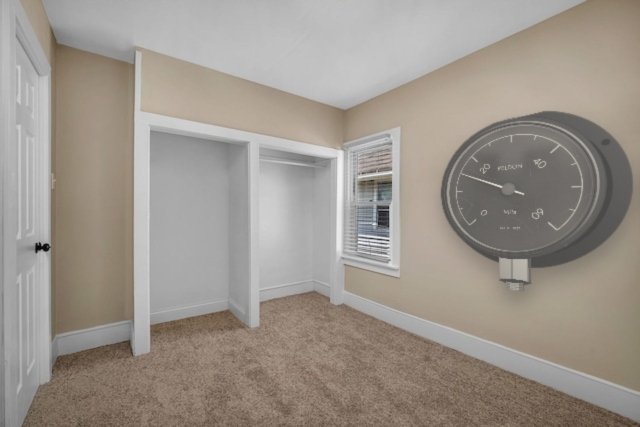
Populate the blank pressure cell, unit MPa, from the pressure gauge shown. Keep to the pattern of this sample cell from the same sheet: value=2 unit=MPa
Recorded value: value=15 unit=MPa
